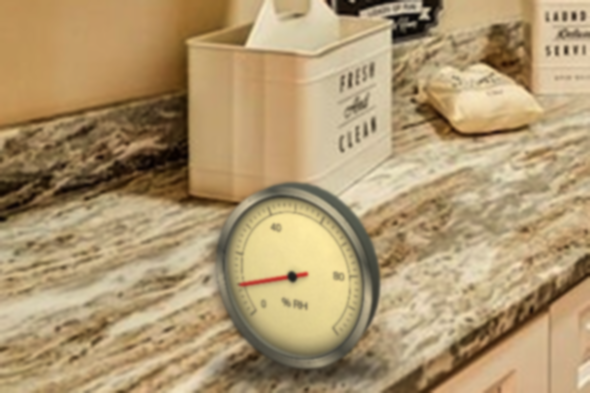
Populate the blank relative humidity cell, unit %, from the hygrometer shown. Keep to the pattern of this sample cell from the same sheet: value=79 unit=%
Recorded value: value=10 unit=%
